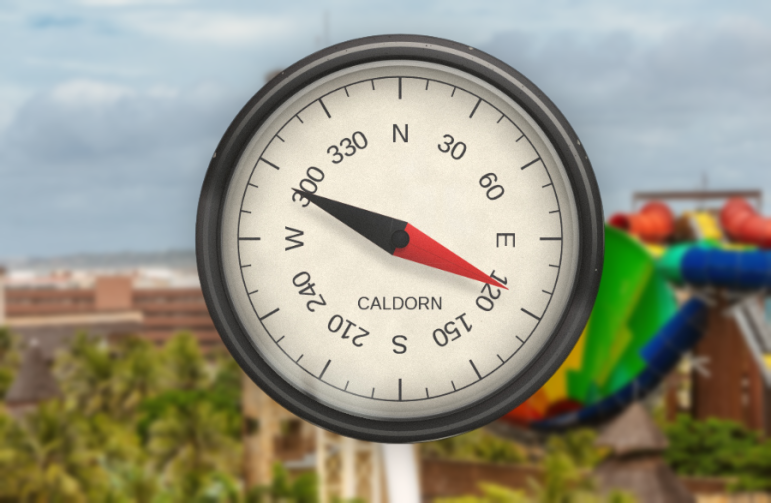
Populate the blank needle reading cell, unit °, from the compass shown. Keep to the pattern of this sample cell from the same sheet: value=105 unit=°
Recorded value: value=115 unit=°
